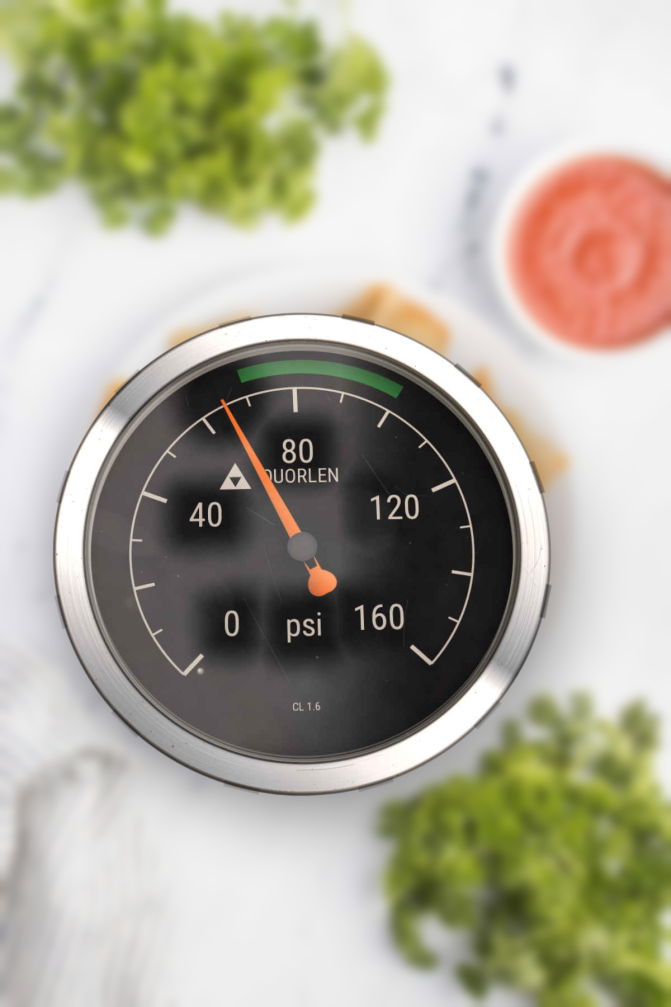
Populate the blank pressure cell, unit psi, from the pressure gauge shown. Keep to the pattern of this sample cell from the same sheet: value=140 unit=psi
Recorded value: value=65 unit=psi
